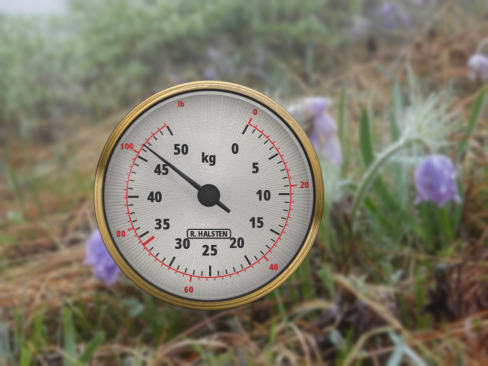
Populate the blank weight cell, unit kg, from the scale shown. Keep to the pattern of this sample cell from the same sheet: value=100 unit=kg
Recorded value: value=46.5 unit=kg
